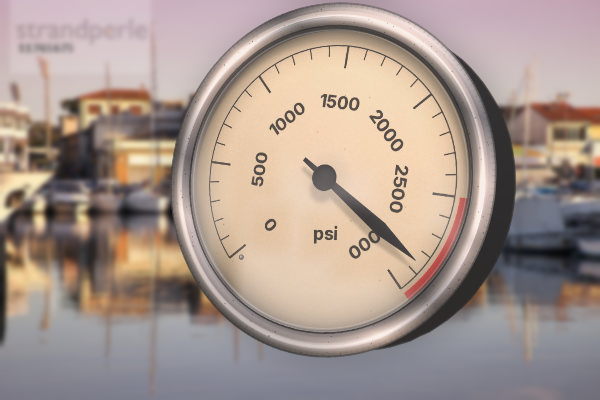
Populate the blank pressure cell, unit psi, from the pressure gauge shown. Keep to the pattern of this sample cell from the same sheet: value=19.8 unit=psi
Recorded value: value=2850 unit=psi
